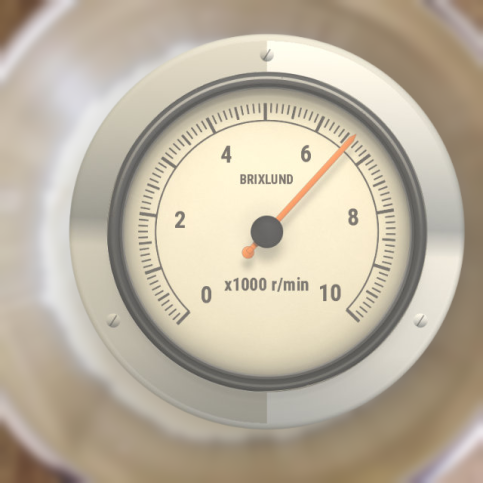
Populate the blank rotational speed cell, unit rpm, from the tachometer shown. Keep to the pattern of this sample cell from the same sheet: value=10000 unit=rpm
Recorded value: value=6600 unit=rpm
